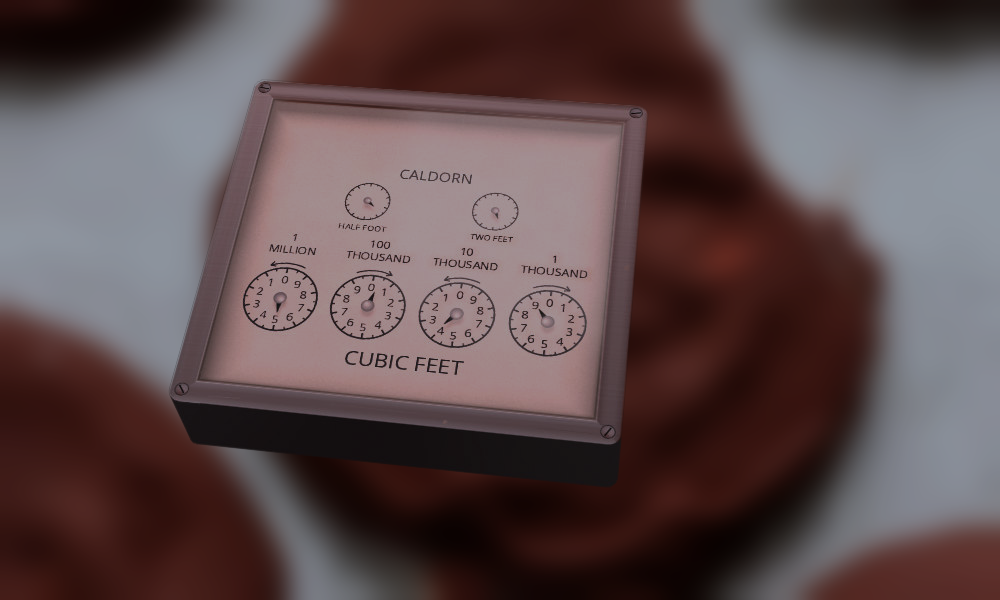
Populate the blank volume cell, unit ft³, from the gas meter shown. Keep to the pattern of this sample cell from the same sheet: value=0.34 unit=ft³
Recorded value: value=503900 unit=ft³
